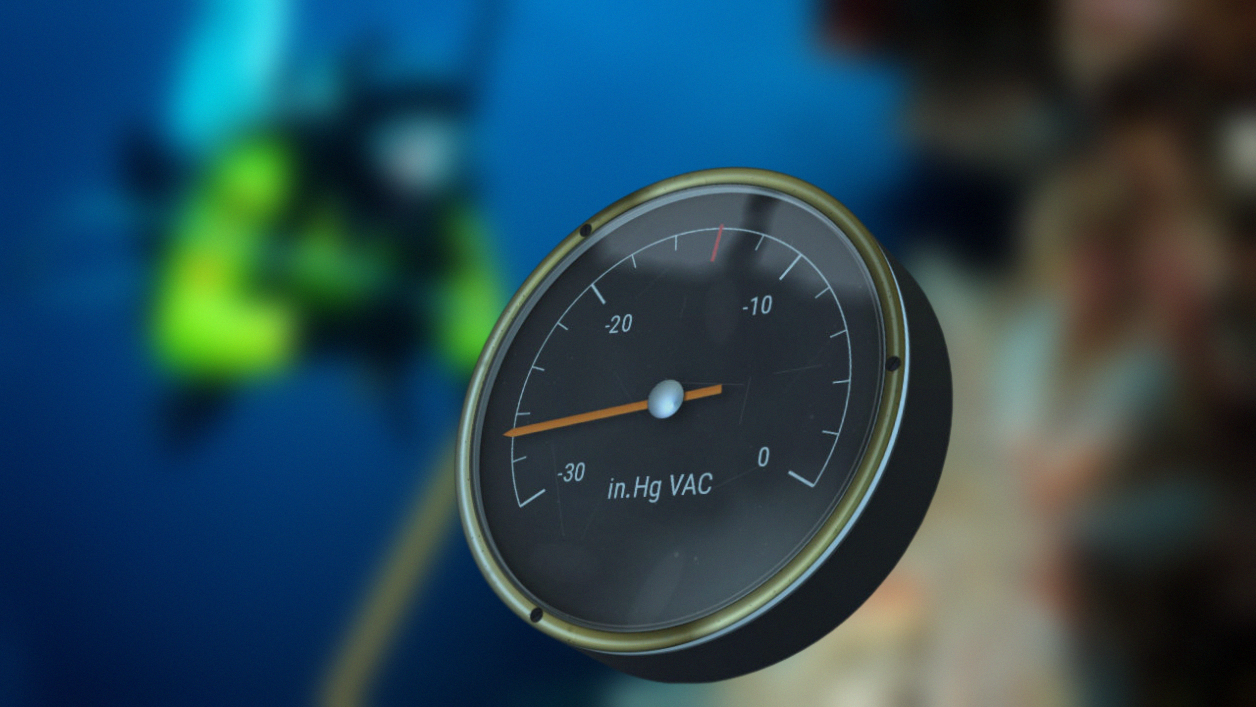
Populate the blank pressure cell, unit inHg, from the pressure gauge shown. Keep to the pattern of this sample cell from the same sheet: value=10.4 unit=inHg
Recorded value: value=-27 unit=inHg
